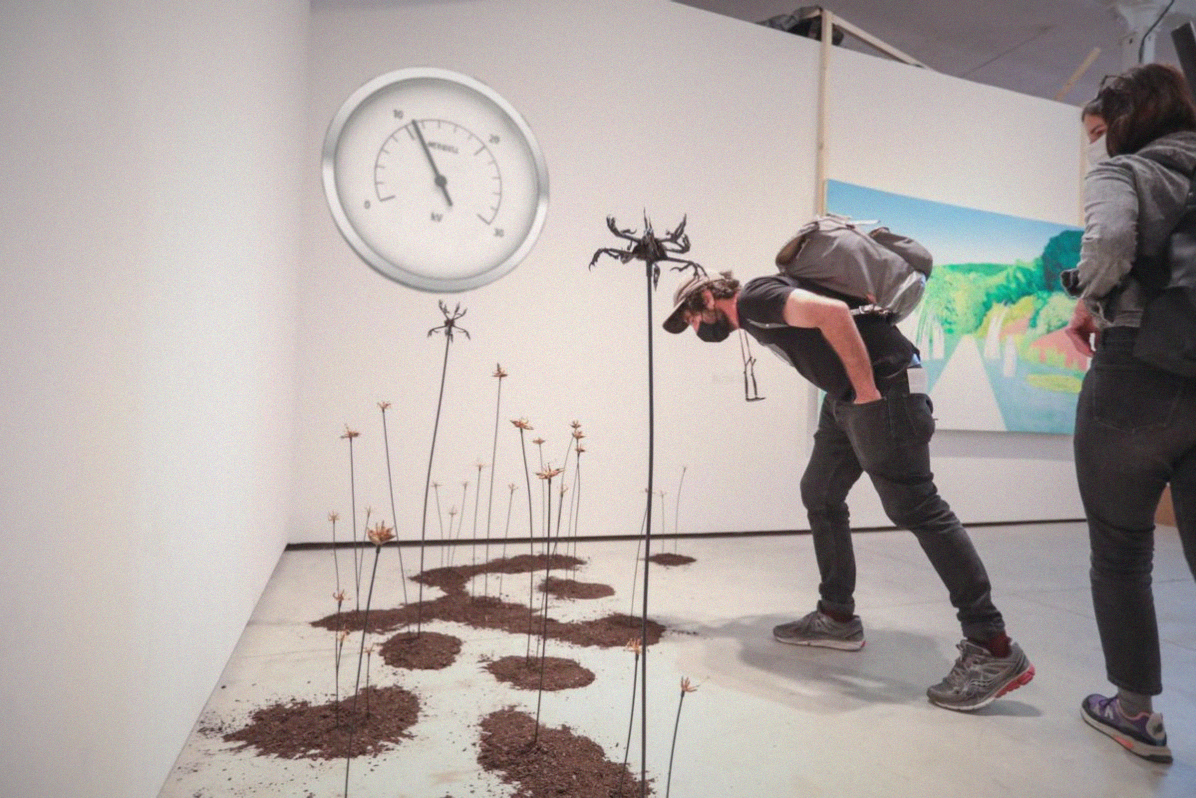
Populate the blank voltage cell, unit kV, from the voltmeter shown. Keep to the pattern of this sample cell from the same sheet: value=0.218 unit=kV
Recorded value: value=11 unit=kV
